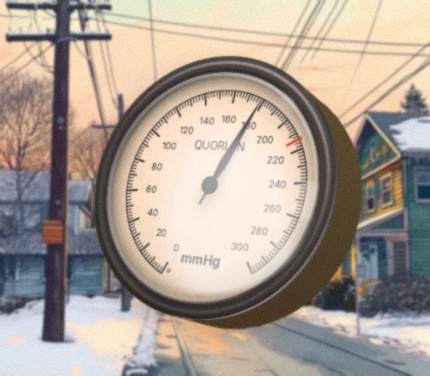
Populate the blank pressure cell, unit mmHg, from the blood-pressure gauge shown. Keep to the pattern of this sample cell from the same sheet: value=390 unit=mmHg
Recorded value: value=180 unit=mmHg
